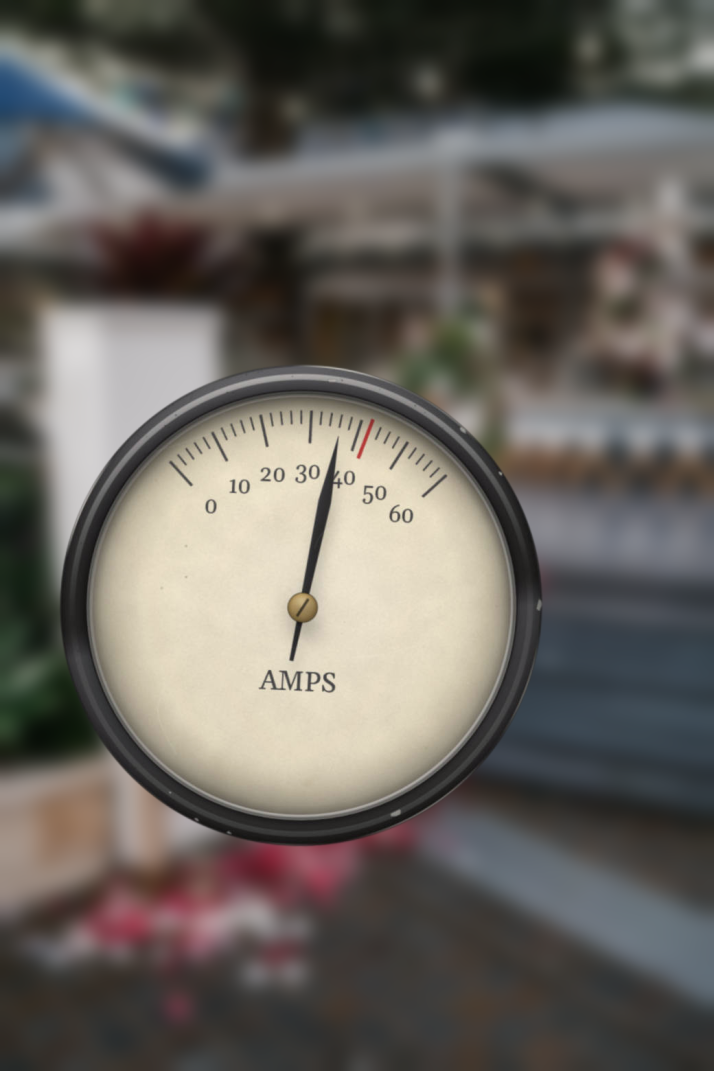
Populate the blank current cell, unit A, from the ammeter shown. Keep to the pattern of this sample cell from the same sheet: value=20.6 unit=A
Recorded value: value=36 unit=A
